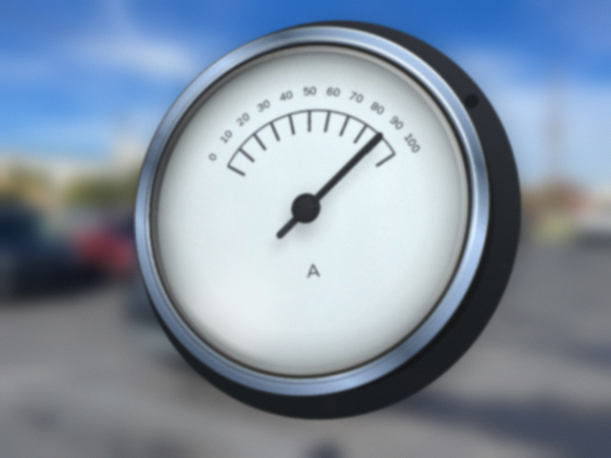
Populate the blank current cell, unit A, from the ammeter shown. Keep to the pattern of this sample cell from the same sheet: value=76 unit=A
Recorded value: value=90 unit=A
